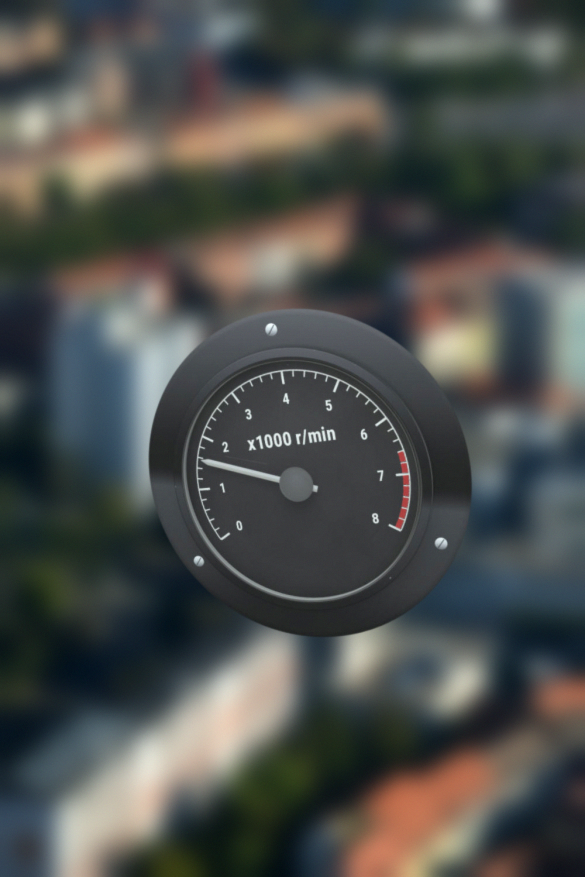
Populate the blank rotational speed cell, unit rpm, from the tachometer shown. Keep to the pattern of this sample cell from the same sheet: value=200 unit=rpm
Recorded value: value=1600 unit=rpm
